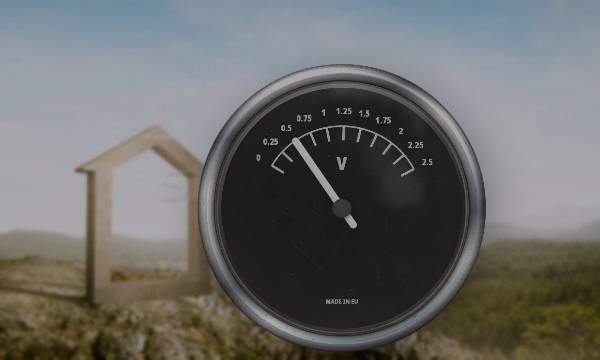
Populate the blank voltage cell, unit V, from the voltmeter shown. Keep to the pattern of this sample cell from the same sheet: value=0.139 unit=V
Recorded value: value=0.5 unit=V
